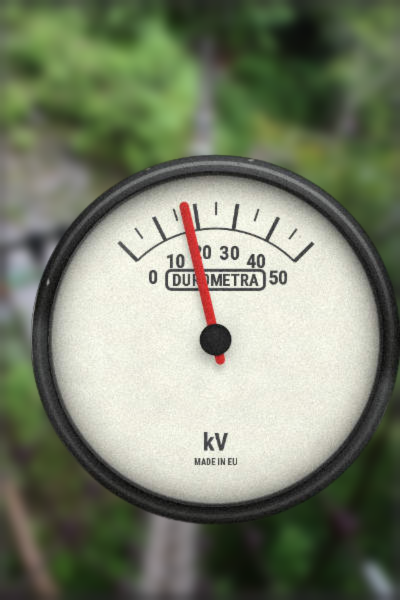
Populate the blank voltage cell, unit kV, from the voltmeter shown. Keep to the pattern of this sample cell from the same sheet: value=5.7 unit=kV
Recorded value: value=17.5 unit=kV
